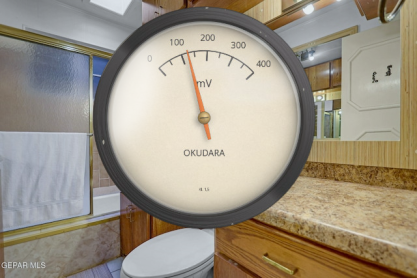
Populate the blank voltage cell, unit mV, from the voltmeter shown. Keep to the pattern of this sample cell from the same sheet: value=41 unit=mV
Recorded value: value=125 unit=mV
